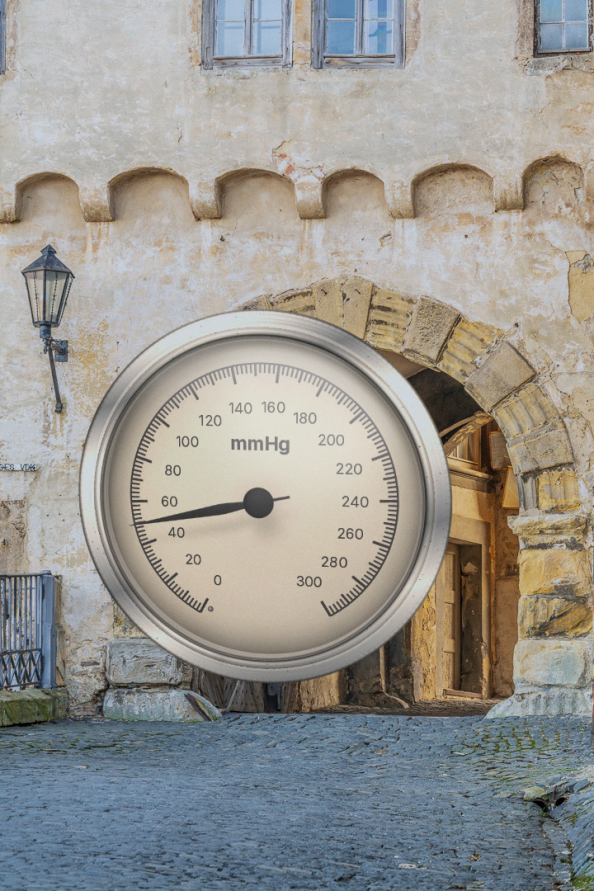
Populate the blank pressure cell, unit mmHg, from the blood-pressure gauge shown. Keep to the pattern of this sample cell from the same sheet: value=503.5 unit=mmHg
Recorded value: value=50 unit=mmHg
